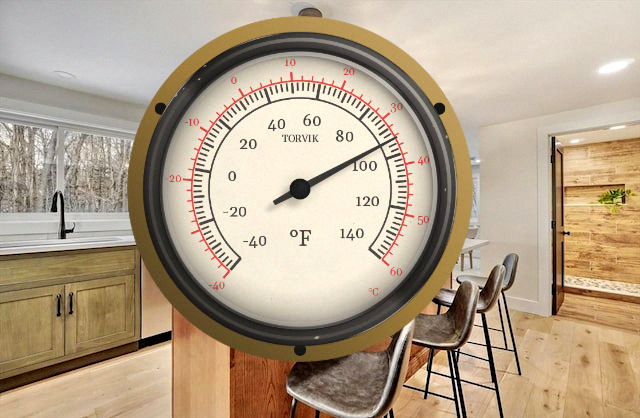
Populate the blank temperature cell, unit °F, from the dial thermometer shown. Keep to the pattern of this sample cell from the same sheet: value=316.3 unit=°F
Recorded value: value=94 unit=°F
